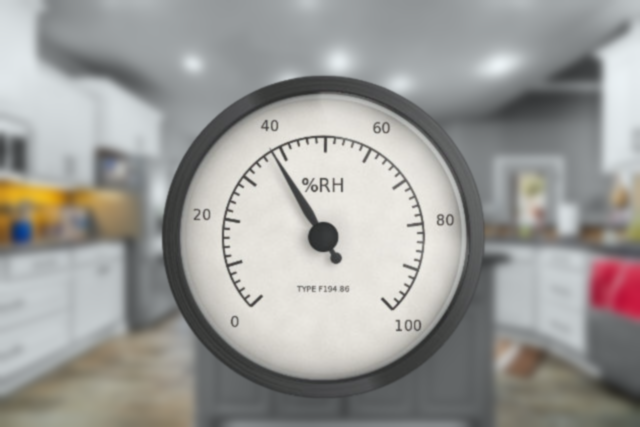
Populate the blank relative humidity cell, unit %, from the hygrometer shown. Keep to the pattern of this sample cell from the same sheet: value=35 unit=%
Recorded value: value=38 unit=%
